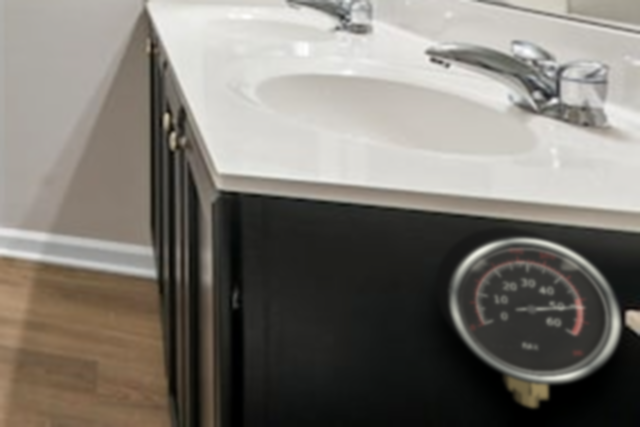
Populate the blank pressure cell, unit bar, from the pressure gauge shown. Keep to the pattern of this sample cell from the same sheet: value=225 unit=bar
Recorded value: value=50 unit=bar
